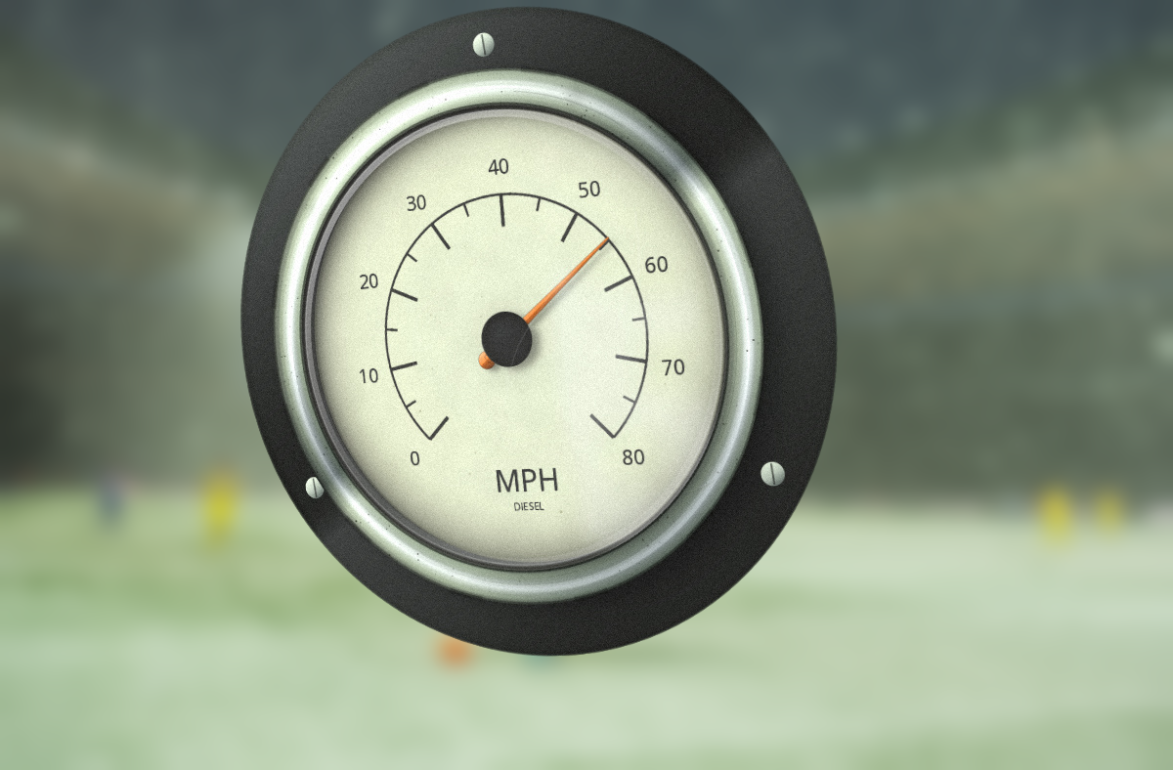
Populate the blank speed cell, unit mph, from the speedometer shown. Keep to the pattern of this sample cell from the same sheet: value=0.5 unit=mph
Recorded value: value=55 unit=mph
